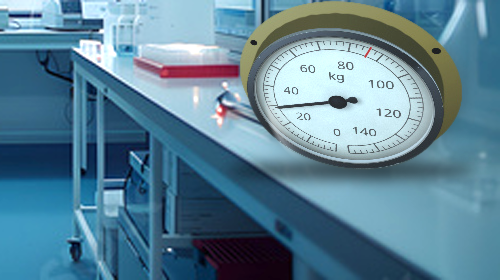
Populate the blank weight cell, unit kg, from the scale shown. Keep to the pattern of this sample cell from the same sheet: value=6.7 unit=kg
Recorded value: value=30 unit=kg
